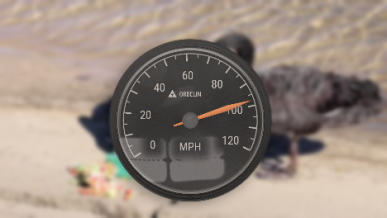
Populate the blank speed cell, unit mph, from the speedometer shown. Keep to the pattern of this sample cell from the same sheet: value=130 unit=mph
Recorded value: value=97.5 unit=mph
